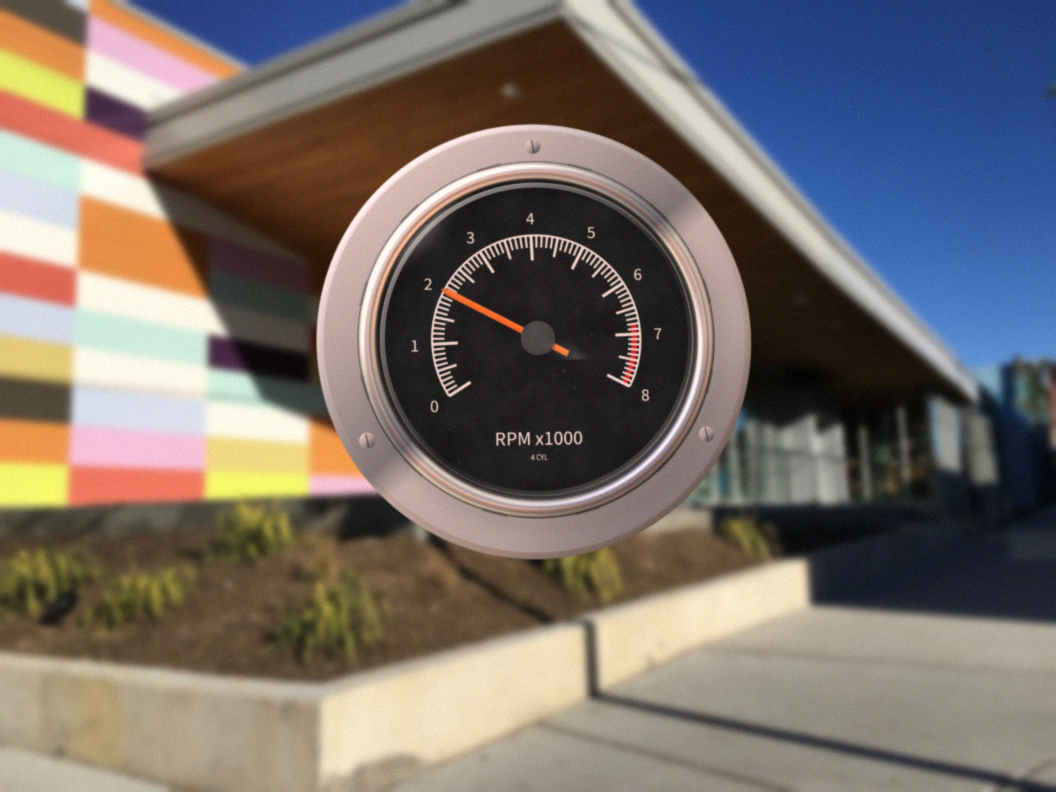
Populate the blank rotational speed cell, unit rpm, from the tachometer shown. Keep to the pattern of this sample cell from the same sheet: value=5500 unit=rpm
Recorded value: value=2000 unit=rpm
